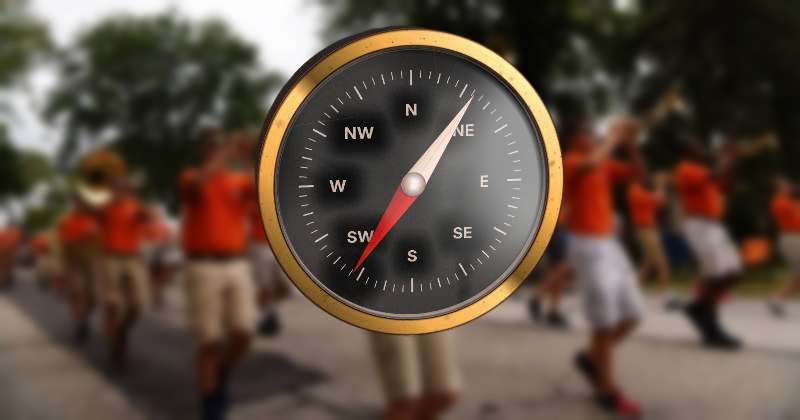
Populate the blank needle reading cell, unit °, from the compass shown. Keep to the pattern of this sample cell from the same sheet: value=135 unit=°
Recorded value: value=215 unit=°
